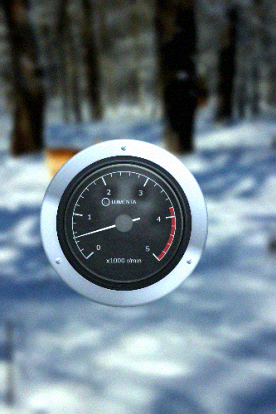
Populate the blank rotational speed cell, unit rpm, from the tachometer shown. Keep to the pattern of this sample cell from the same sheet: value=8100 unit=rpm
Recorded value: value=500 unit=rpm
